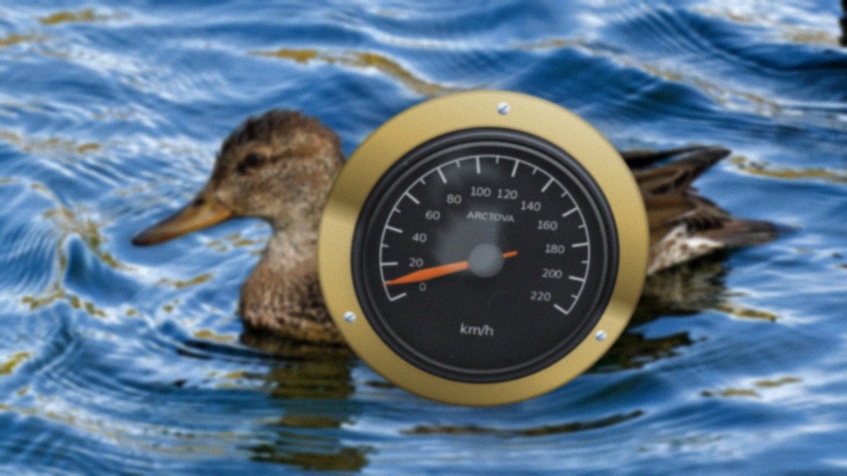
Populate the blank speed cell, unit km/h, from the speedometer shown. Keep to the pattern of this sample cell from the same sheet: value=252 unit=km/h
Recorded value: value=10 unit=km/h
